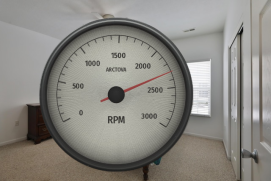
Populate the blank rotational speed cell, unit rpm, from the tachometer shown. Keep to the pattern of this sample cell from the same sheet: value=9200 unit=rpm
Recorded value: value=2300 unit=rpm
